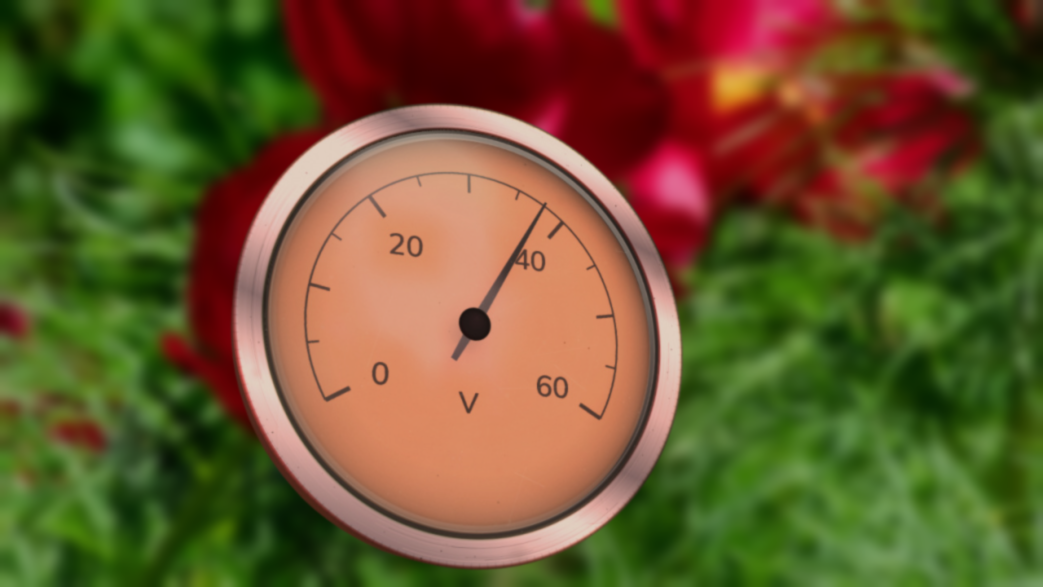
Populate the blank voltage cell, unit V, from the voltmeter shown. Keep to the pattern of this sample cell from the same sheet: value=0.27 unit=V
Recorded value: value=37.5 unit=V
